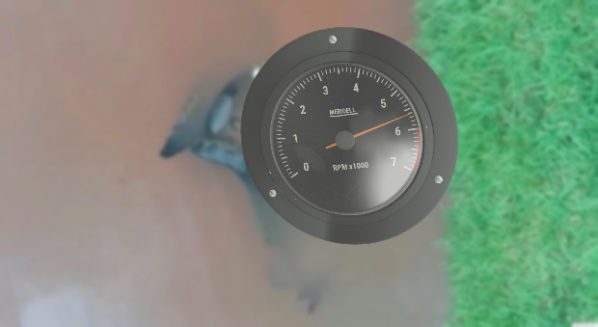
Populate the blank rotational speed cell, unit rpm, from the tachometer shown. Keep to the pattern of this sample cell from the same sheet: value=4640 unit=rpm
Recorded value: value=5600 unit=rpm
